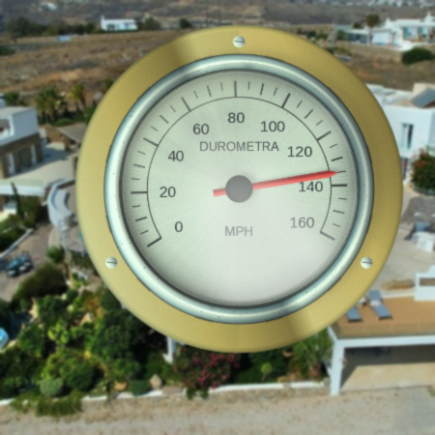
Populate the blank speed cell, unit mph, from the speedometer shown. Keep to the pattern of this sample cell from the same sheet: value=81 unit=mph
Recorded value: value=135 unit=mph
